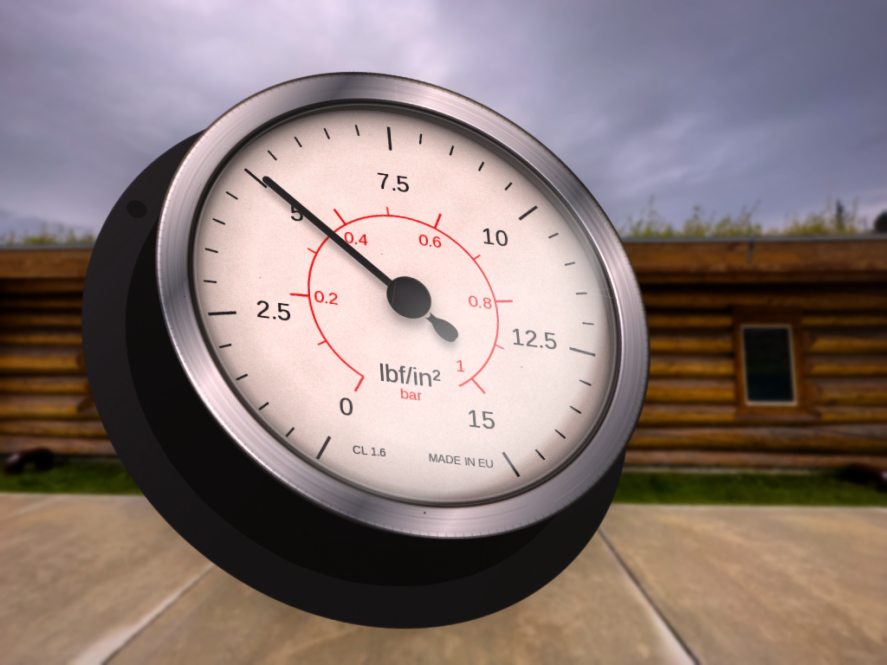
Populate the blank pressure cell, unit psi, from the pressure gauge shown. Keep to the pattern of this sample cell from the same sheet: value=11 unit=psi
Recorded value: value=5 unit=psi
